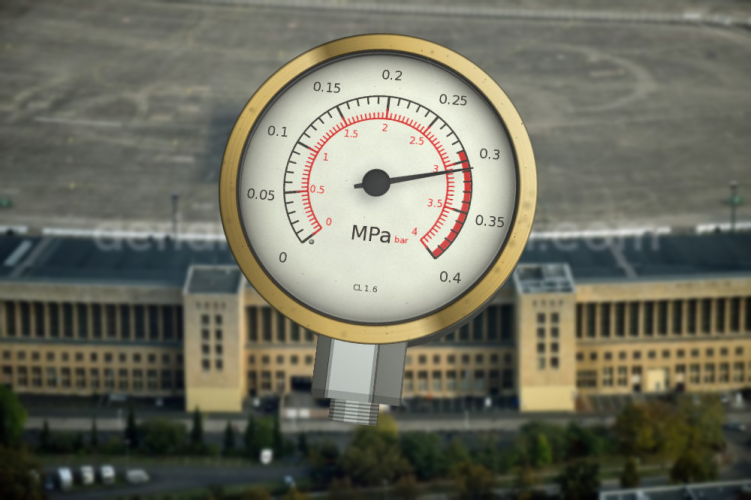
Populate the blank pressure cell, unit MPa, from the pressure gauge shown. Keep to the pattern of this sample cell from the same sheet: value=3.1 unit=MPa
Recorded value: value=0.31 unit=MPa
